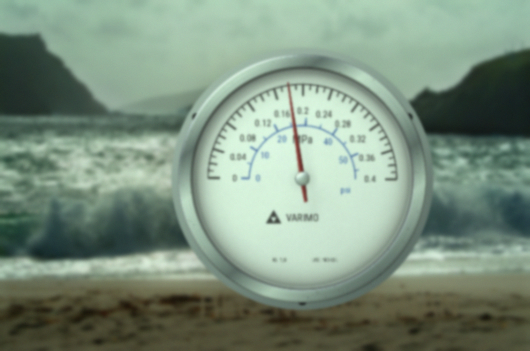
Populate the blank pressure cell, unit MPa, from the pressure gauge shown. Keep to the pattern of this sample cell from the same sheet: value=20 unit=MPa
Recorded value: value=0.18 unit=MPa
